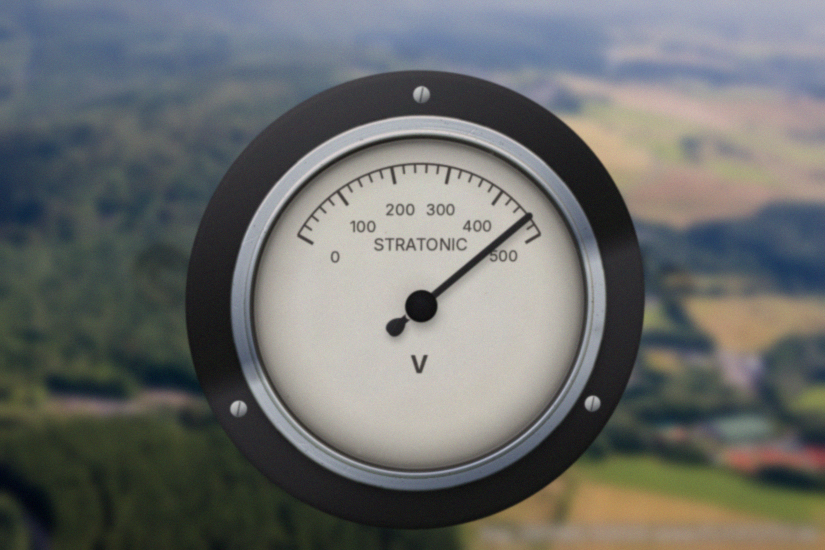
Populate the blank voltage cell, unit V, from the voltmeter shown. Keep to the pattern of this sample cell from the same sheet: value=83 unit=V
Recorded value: value=460 unit=V
